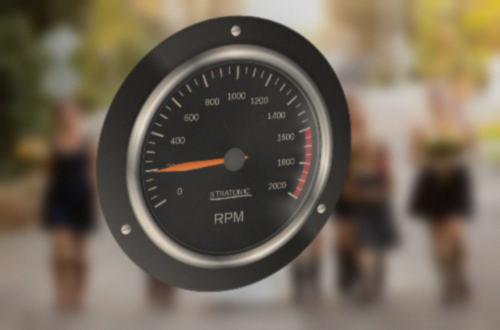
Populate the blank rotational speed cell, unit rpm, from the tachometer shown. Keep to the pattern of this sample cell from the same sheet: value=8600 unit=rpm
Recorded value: value=200 unit=rpm
